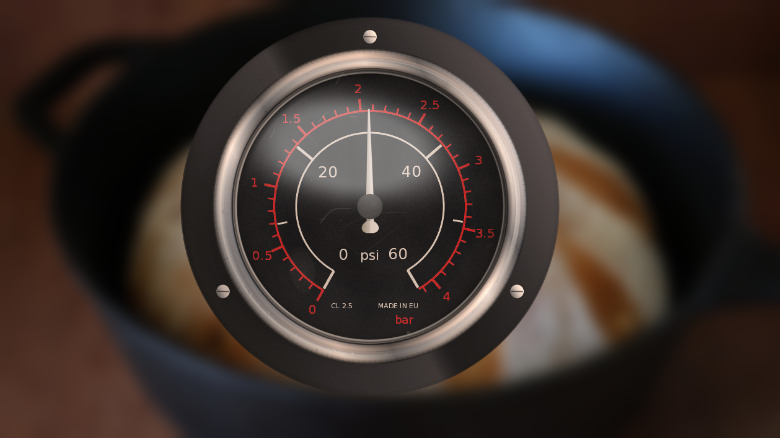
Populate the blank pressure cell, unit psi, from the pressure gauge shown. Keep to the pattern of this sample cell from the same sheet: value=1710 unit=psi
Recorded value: value=30 unit=psi
